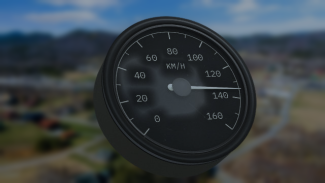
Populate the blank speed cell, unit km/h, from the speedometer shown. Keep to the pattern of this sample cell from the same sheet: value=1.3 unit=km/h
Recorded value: value=135 unit=km/h
